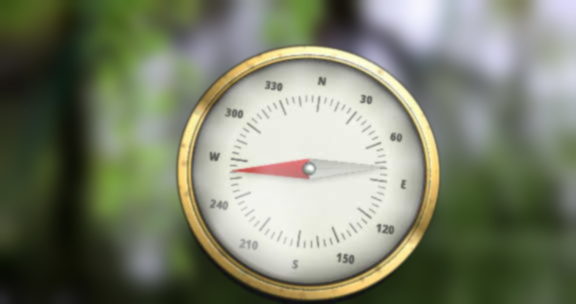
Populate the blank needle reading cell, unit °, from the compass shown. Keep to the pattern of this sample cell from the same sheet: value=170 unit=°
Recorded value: value=260 unit=°
